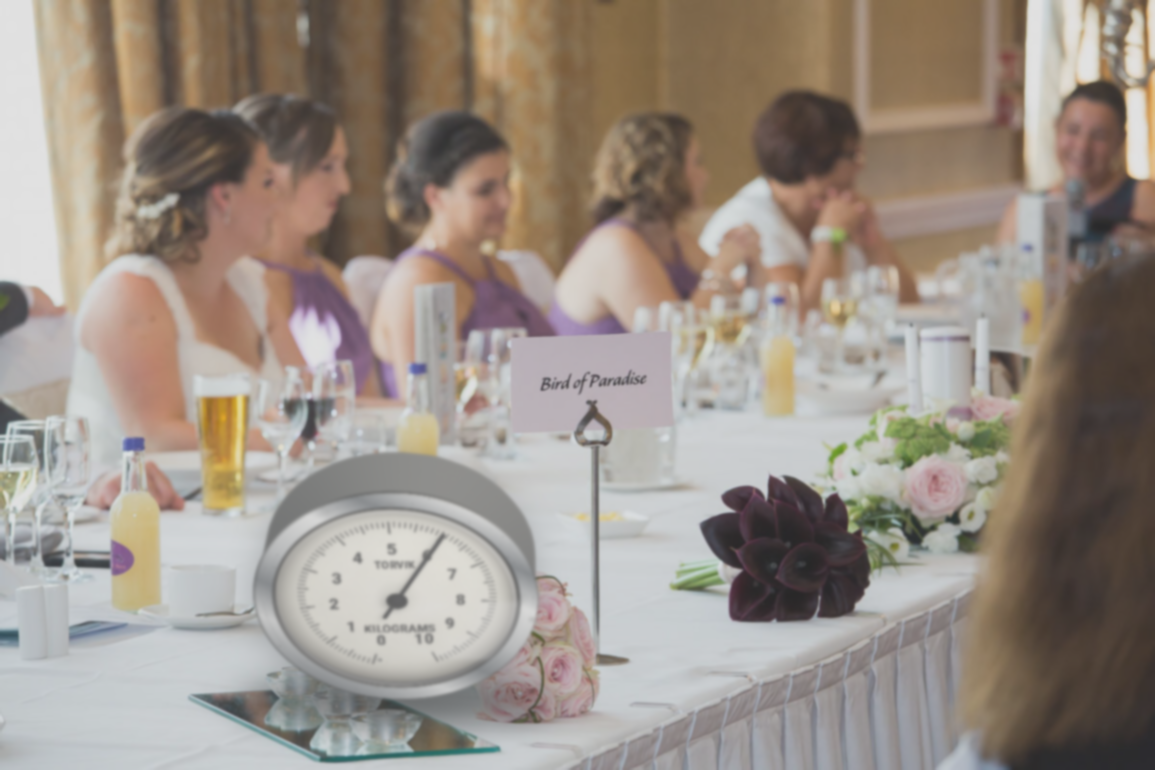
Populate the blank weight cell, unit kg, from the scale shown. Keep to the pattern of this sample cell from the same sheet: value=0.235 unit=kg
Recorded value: value=6 unit=kg
